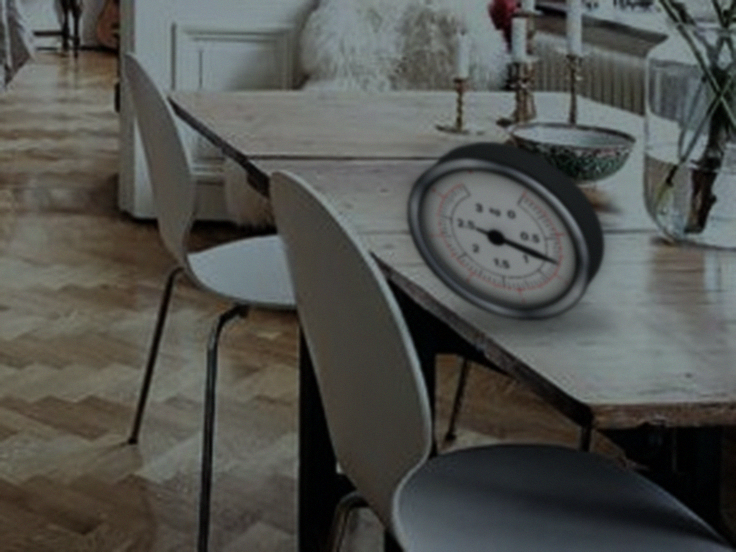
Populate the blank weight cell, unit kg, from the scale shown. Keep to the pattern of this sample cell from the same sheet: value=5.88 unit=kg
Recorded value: value=0.75 unit=kg
